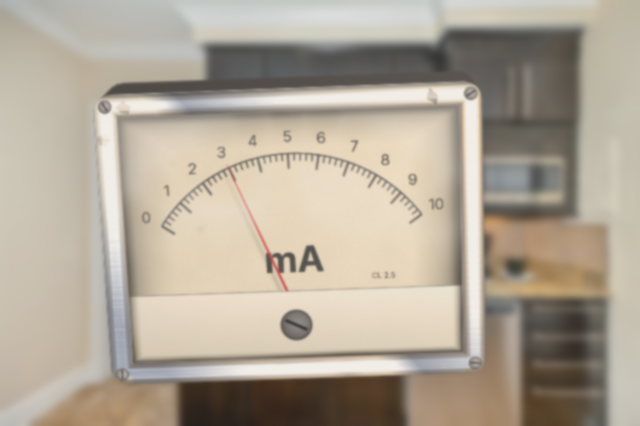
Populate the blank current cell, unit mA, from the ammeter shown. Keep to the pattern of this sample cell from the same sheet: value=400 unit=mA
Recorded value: value=3 unit=mA
